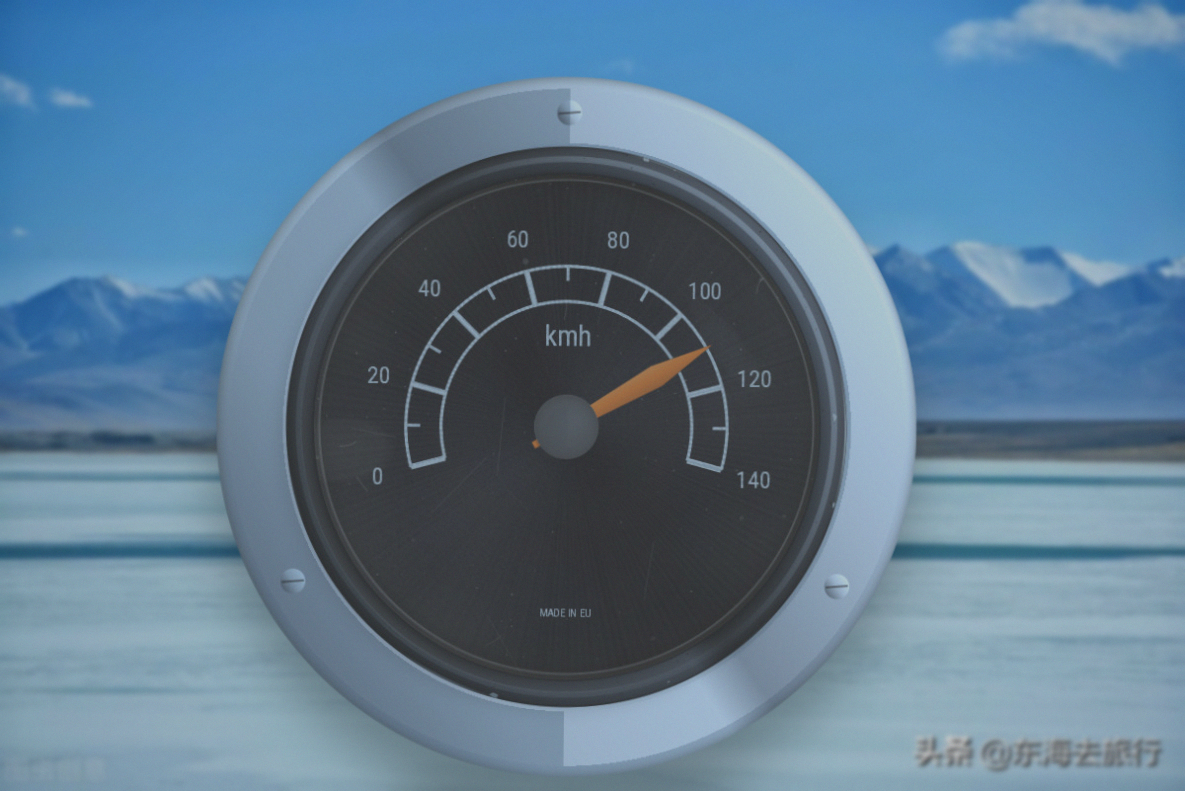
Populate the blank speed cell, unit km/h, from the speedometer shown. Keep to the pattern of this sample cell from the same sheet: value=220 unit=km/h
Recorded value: value=110 unit=km/h
